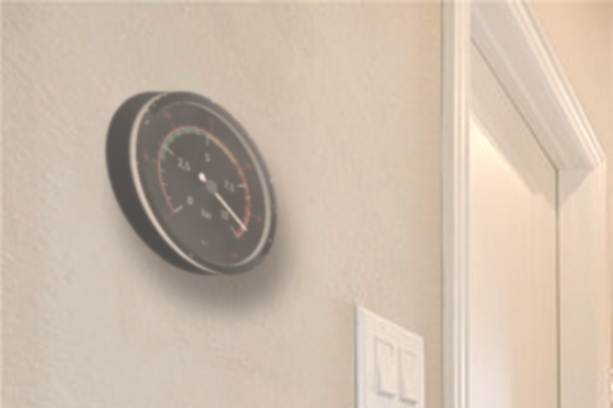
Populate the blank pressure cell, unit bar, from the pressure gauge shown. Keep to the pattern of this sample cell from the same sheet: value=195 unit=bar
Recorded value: value=9.5 unit=bar
